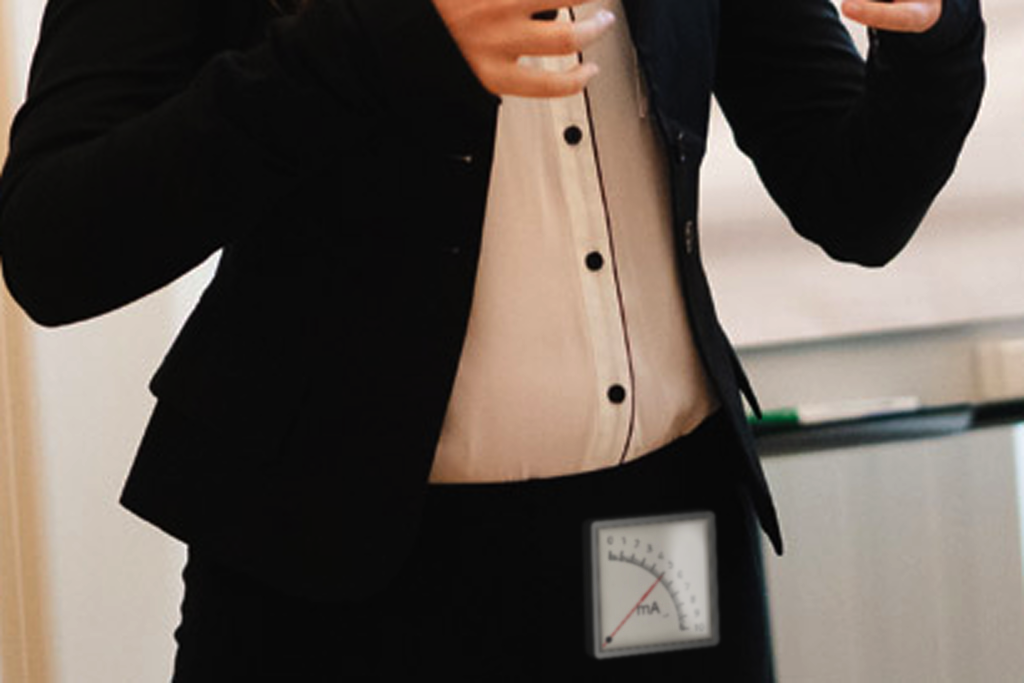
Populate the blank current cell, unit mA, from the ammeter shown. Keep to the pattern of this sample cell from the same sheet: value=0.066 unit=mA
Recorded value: value=5 unit=mA
